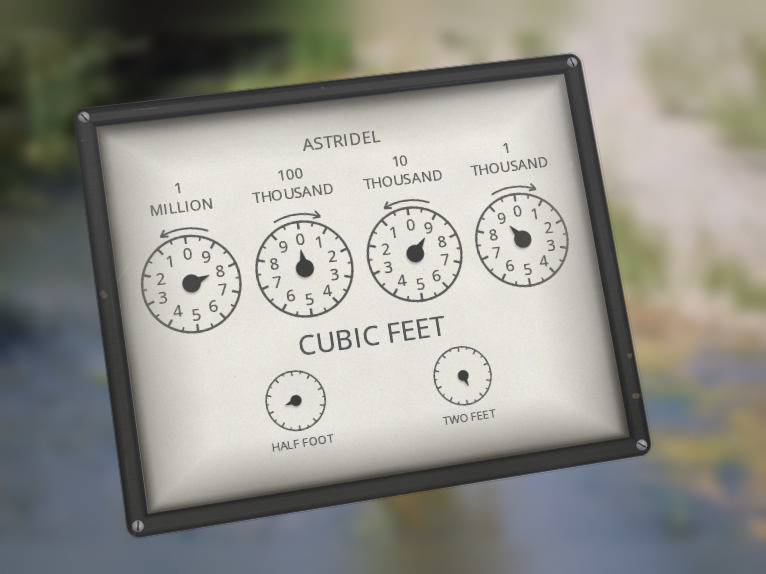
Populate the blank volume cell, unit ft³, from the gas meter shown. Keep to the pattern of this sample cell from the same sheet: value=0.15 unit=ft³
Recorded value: value=798900 unit=ft³
